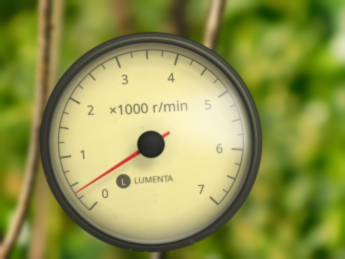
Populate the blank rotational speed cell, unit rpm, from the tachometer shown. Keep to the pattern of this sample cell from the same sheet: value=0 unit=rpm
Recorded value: value=375 unit=rpm
